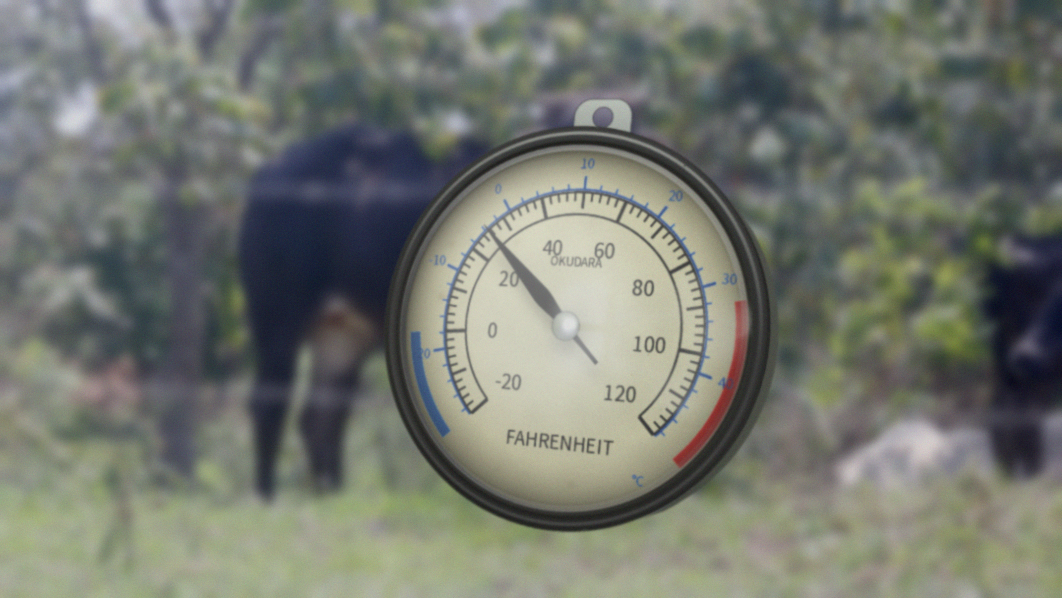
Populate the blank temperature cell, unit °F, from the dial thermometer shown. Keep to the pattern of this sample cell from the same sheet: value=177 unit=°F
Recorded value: value=26 unit=°F
